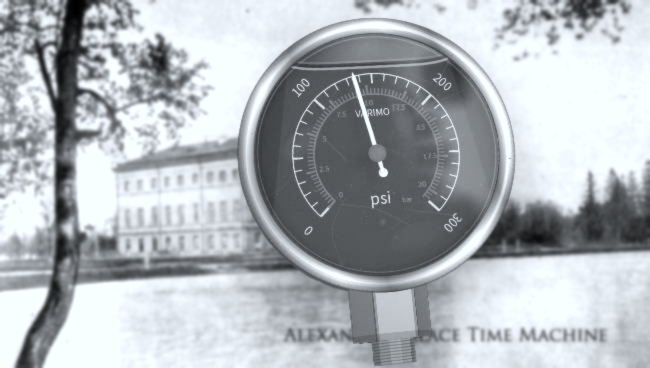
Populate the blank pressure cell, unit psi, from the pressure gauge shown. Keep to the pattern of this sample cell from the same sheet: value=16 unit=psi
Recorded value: value=135 unit=psi
